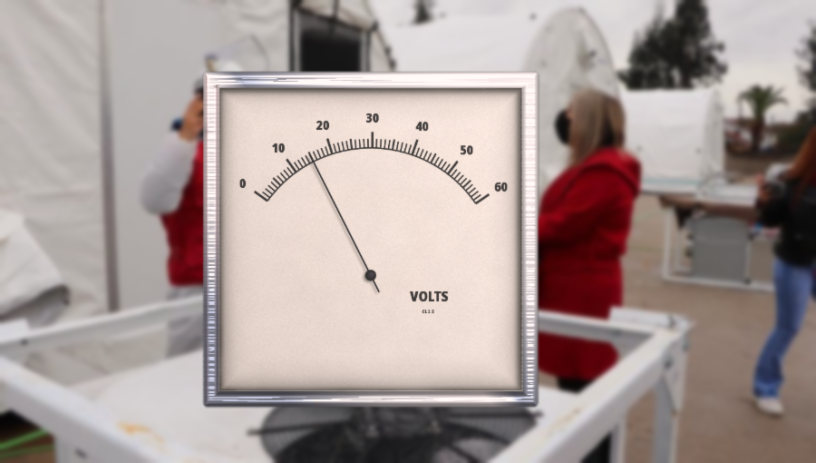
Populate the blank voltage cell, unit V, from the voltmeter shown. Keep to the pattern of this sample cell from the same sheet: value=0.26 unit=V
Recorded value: value=15 unit=V
